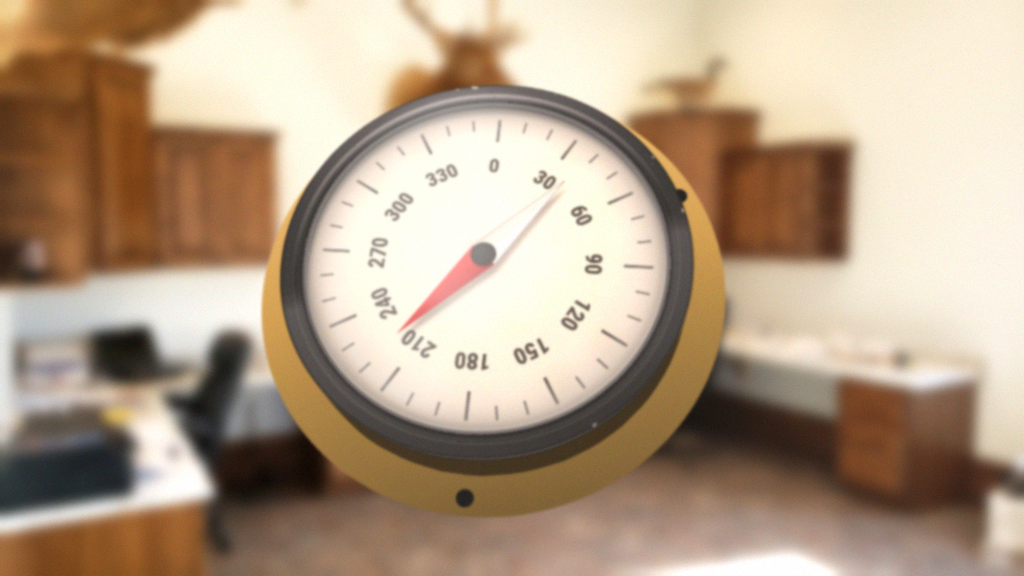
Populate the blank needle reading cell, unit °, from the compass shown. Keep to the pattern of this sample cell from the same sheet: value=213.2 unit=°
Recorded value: value=220 unit=°
